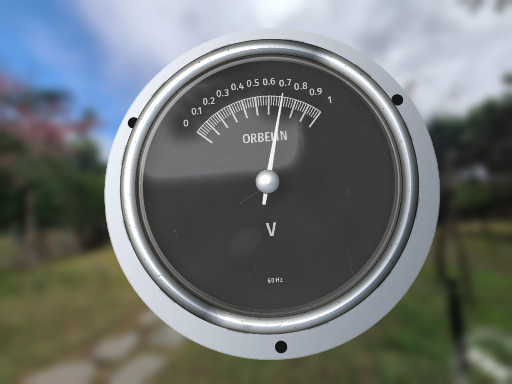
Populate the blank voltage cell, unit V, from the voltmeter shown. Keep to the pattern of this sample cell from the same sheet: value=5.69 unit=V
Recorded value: value=0.7 unit=V
